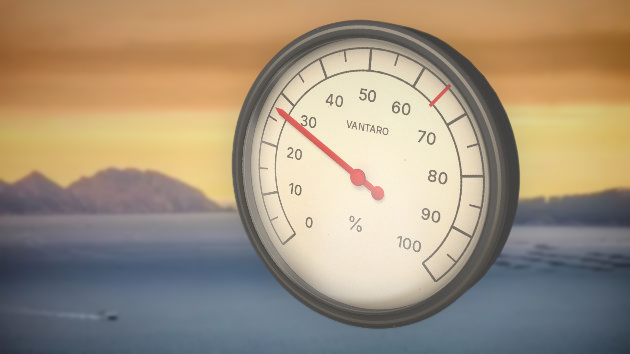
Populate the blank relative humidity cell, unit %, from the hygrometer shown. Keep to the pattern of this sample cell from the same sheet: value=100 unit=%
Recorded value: value=27.5 unit=%
